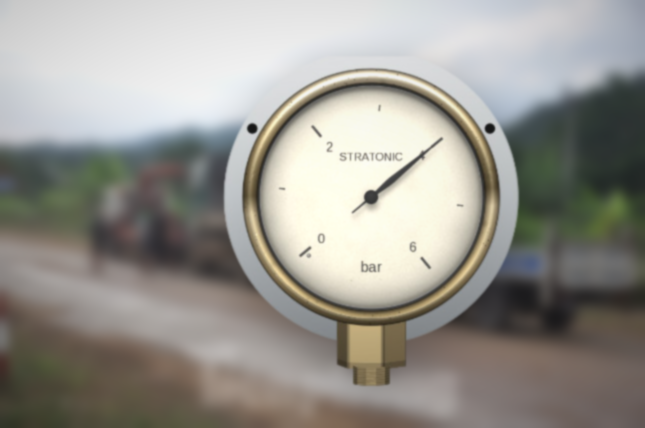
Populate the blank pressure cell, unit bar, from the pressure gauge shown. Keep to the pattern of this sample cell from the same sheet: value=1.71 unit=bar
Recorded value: value=4 unit=bar
